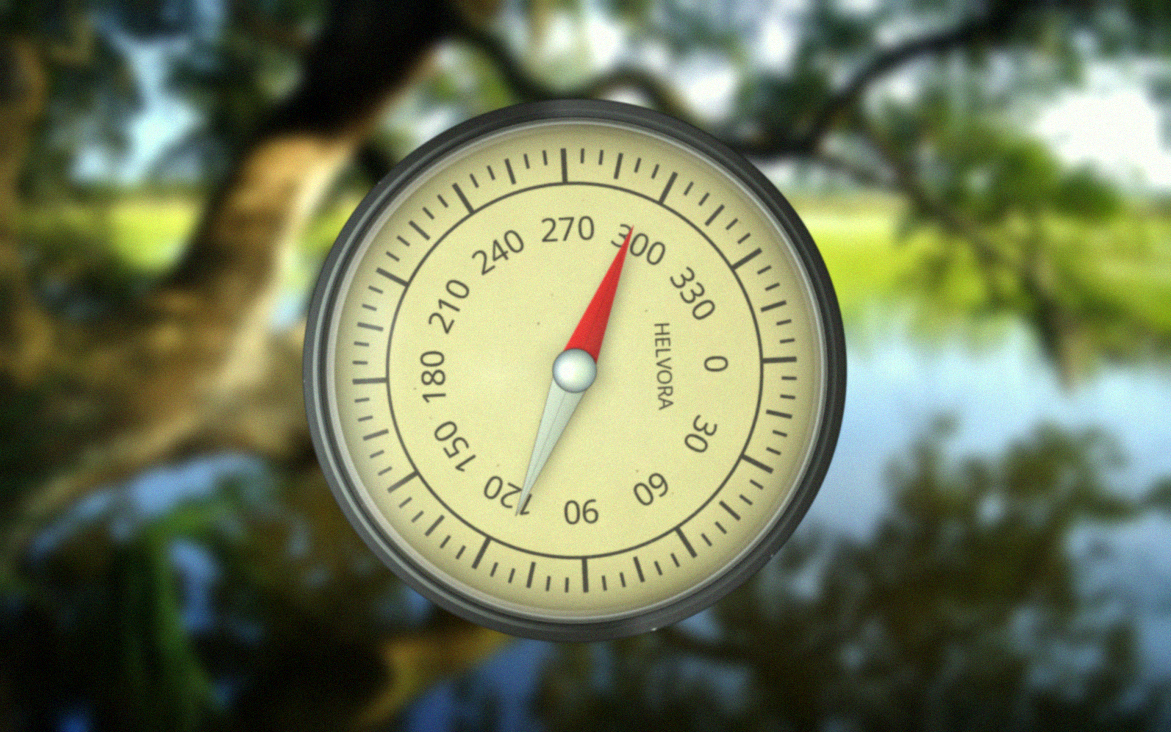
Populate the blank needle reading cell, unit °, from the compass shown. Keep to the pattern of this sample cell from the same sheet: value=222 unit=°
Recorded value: value=295 unit=°
